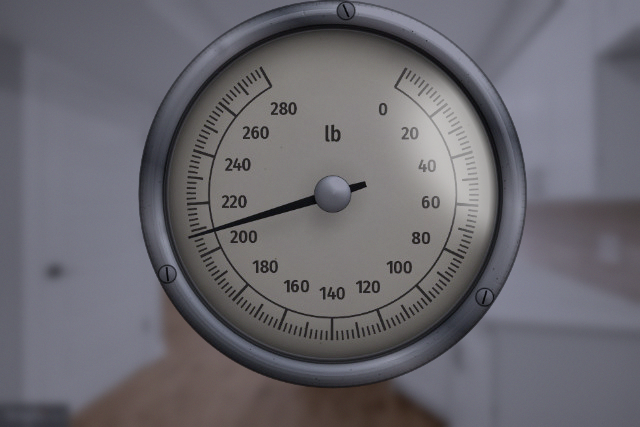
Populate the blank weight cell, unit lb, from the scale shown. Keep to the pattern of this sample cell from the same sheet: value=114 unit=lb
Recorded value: value=208 unit=lb
